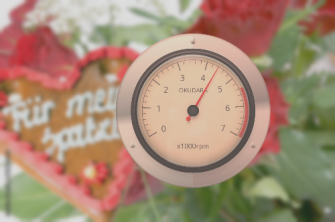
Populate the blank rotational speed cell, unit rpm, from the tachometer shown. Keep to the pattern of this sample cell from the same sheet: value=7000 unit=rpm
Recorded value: value=4400 unit=rpm
